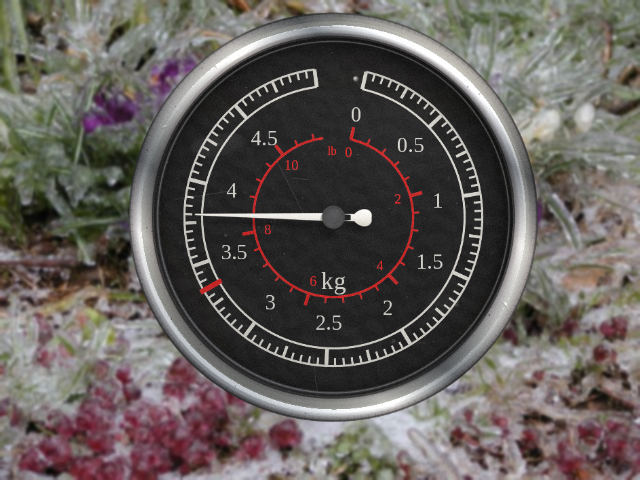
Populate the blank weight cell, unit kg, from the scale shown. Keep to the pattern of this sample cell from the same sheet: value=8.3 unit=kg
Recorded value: value=3.8 unit=kg
